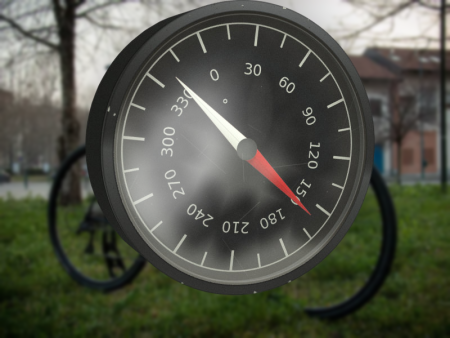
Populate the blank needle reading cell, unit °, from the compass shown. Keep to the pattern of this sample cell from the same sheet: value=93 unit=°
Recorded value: value=157.5 unit=°
